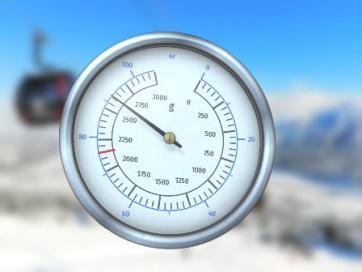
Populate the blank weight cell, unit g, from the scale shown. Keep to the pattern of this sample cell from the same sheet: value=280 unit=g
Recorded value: value=2600 unit=g
